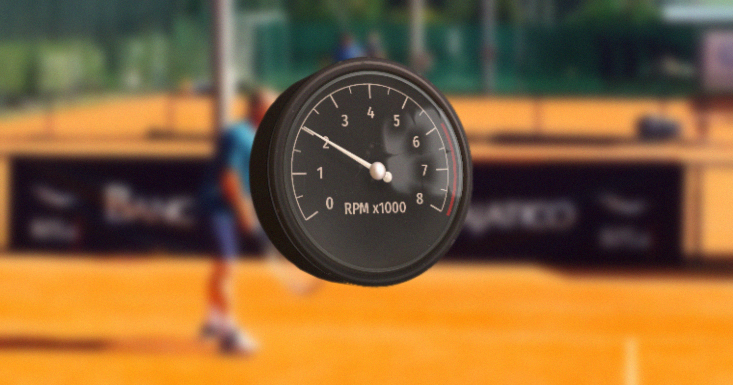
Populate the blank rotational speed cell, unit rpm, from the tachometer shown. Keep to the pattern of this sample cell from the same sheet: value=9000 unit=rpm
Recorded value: value=2000 unit=rpm
